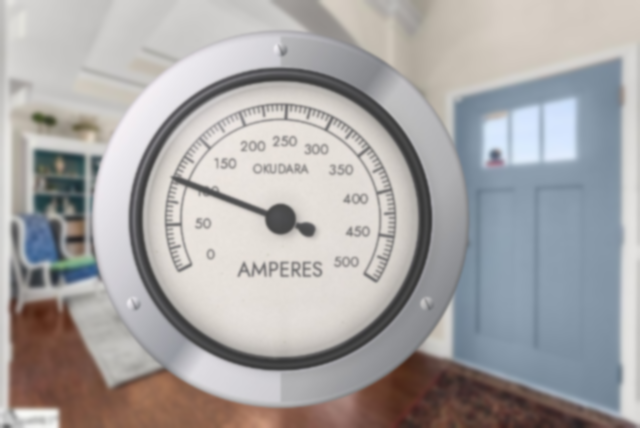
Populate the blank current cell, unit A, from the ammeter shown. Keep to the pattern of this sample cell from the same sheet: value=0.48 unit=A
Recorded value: value=100 unit=A
